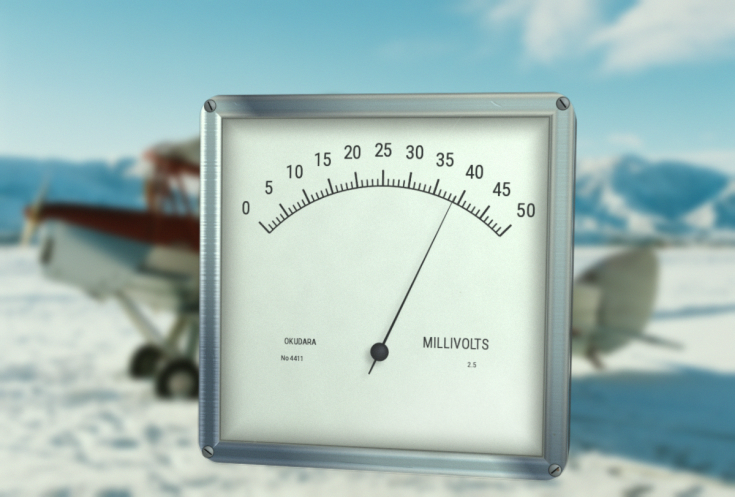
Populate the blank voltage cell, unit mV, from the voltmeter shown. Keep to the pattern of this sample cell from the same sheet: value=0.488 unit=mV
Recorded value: value=39 unit=mV
